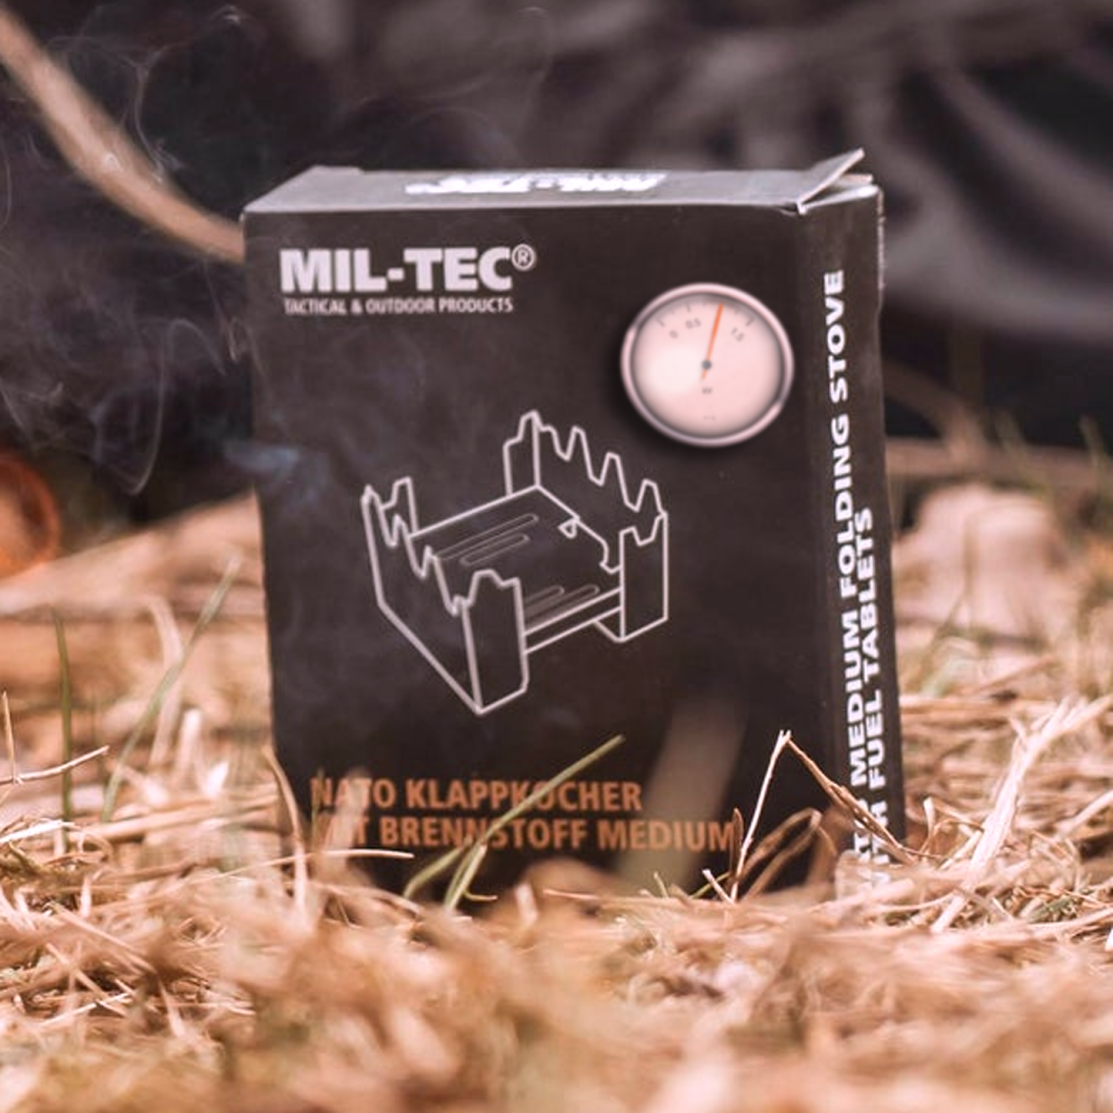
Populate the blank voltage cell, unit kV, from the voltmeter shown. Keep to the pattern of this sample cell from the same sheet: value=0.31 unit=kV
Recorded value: value=1 unit=kV
